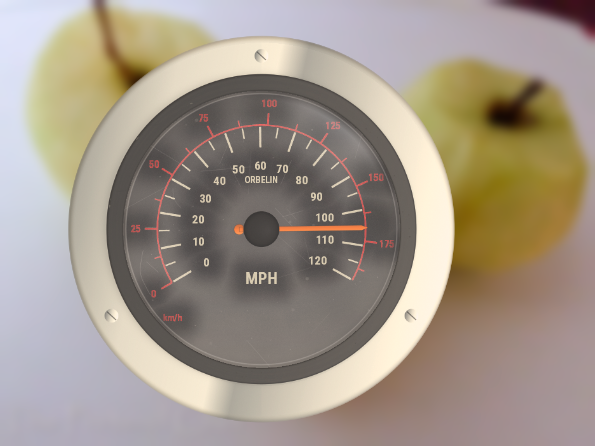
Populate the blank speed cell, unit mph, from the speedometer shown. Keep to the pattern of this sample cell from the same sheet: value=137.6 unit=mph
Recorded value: value=105 unit=mph
